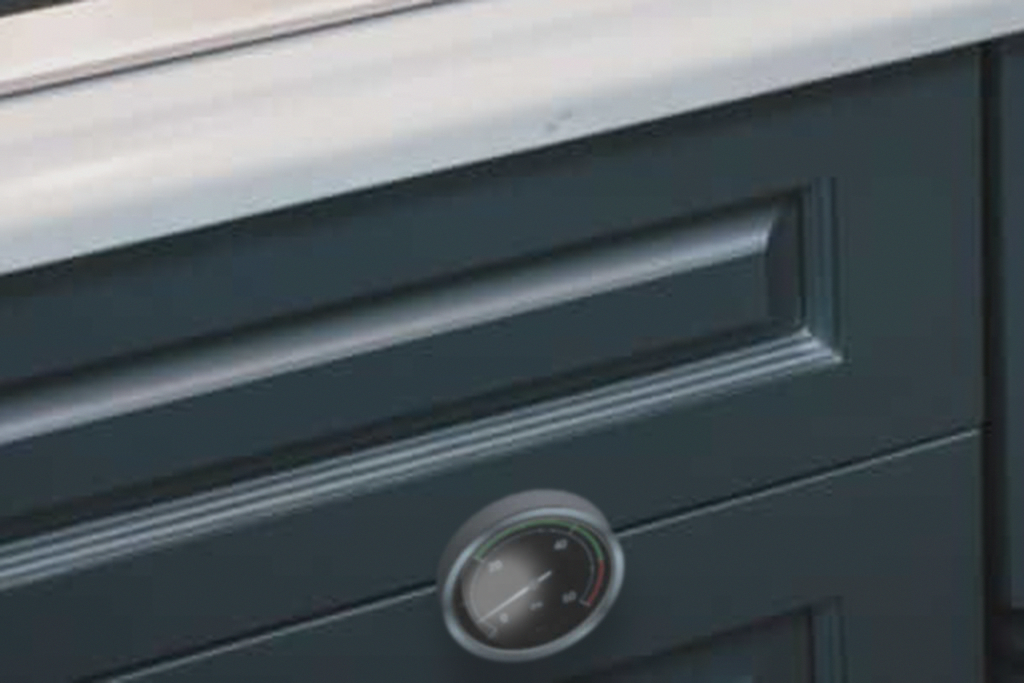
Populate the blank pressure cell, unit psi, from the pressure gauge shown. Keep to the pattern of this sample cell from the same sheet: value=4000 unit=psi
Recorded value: value=5 unit=psi
